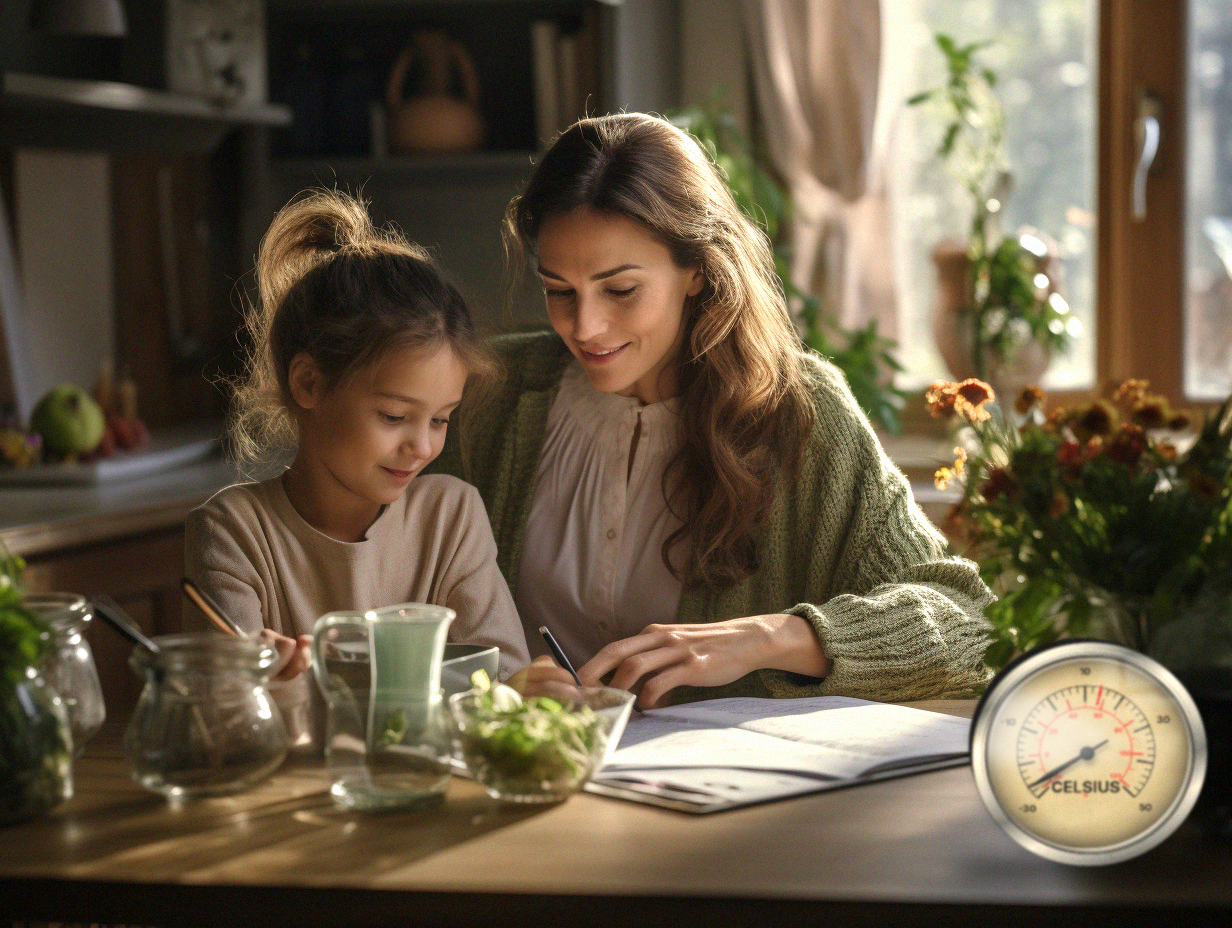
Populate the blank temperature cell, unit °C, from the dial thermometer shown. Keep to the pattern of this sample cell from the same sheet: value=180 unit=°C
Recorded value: value=-26 unit=°C
